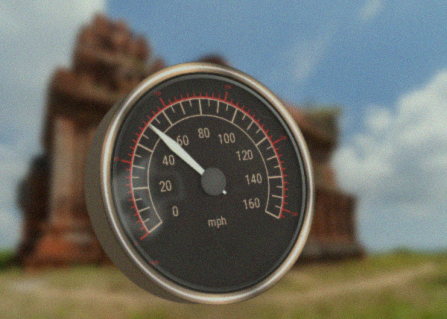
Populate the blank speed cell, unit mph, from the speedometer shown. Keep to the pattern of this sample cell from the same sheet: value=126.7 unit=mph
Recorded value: value=50 unit=mph
